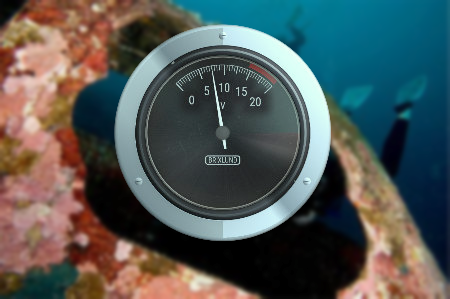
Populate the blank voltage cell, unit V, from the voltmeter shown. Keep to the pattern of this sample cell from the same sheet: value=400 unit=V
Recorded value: value=7.5 unit=V
